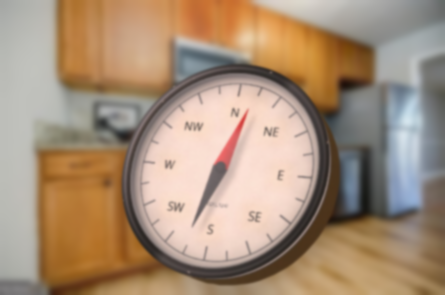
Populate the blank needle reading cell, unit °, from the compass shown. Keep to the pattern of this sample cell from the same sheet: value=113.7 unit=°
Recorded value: value=15 unit=°
